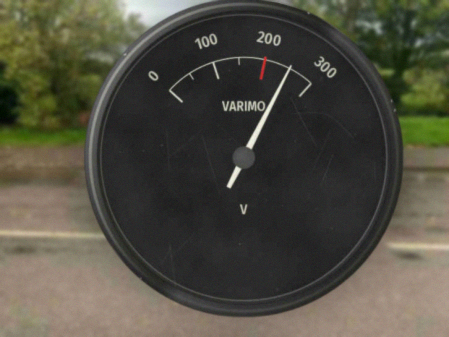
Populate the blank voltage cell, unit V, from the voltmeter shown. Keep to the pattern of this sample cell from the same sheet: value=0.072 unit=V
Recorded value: value=250 unit=V
